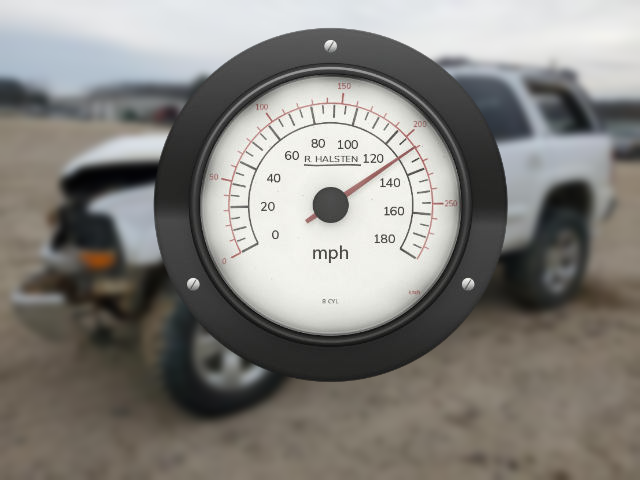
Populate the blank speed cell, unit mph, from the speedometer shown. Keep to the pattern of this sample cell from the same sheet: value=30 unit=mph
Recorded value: value=130 unit=mph
